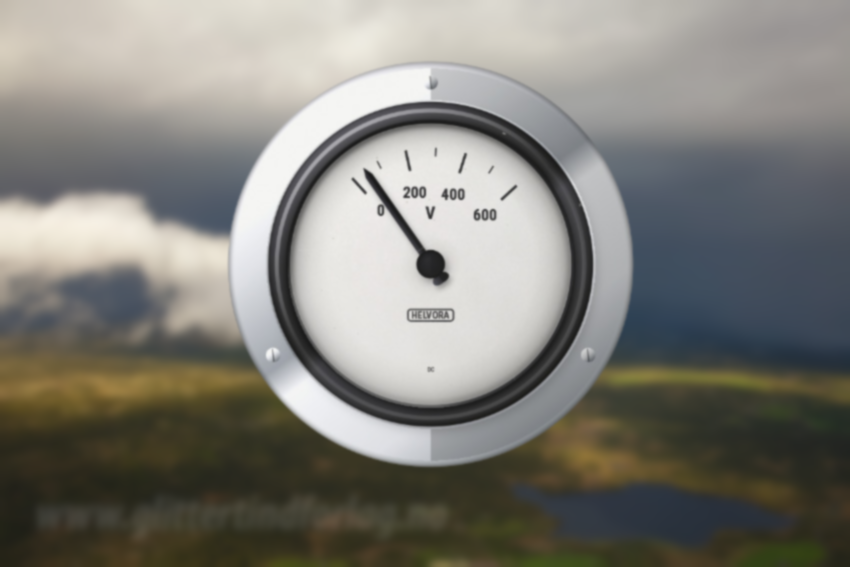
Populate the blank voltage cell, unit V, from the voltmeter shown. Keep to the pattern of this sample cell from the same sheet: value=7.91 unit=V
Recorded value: value=50 unit=V
